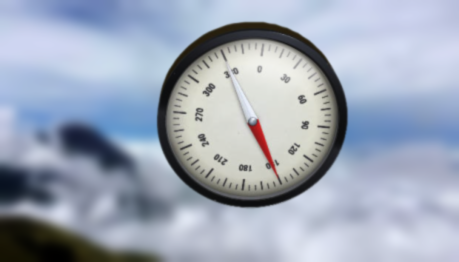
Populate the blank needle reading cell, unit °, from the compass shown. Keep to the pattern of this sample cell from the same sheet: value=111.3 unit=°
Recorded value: value=150 unit=°
